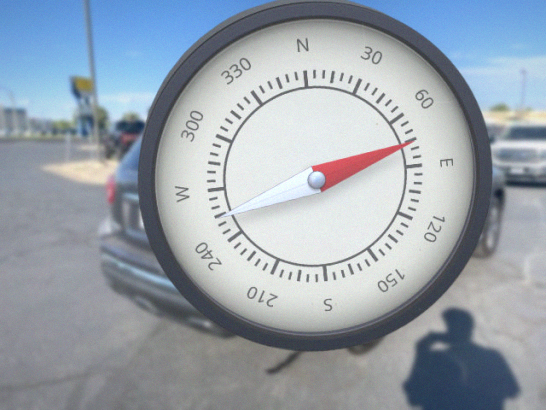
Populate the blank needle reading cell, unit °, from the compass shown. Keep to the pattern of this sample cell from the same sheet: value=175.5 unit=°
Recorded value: value=75 unit=°
